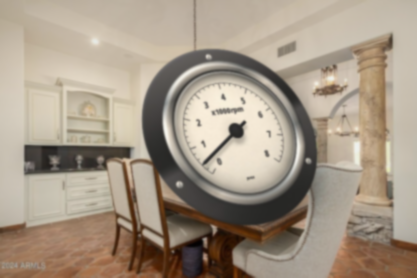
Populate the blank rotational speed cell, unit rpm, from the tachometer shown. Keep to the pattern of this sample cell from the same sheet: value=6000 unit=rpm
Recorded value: value=400 unit=rpm
